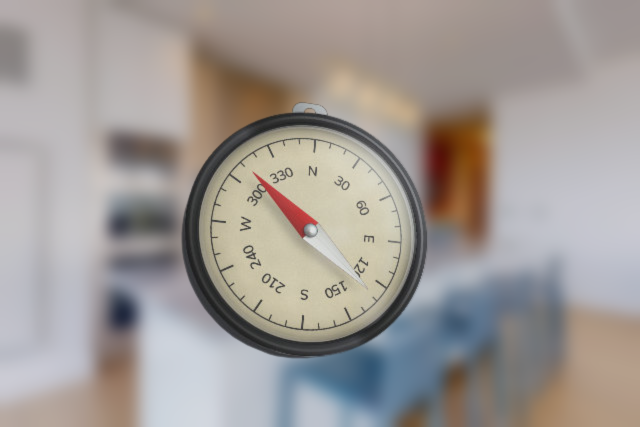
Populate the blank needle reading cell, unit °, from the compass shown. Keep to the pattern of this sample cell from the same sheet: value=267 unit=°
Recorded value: value=310 unit=°
